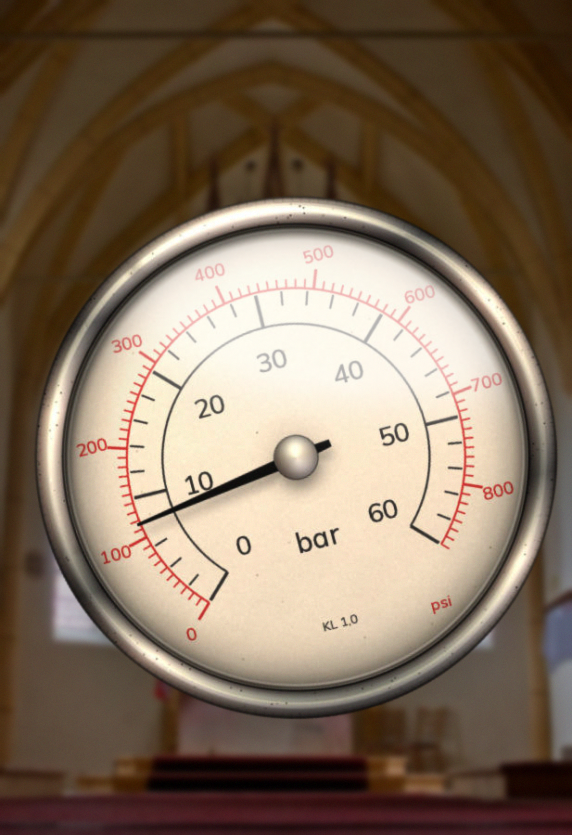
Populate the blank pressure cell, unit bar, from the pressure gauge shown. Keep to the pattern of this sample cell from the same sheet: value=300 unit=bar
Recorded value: value=8 unit=bar
